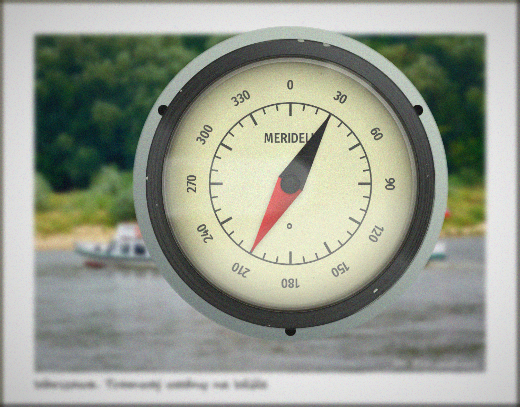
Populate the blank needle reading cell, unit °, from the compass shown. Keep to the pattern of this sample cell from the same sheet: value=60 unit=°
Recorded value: value=210 unit=°
